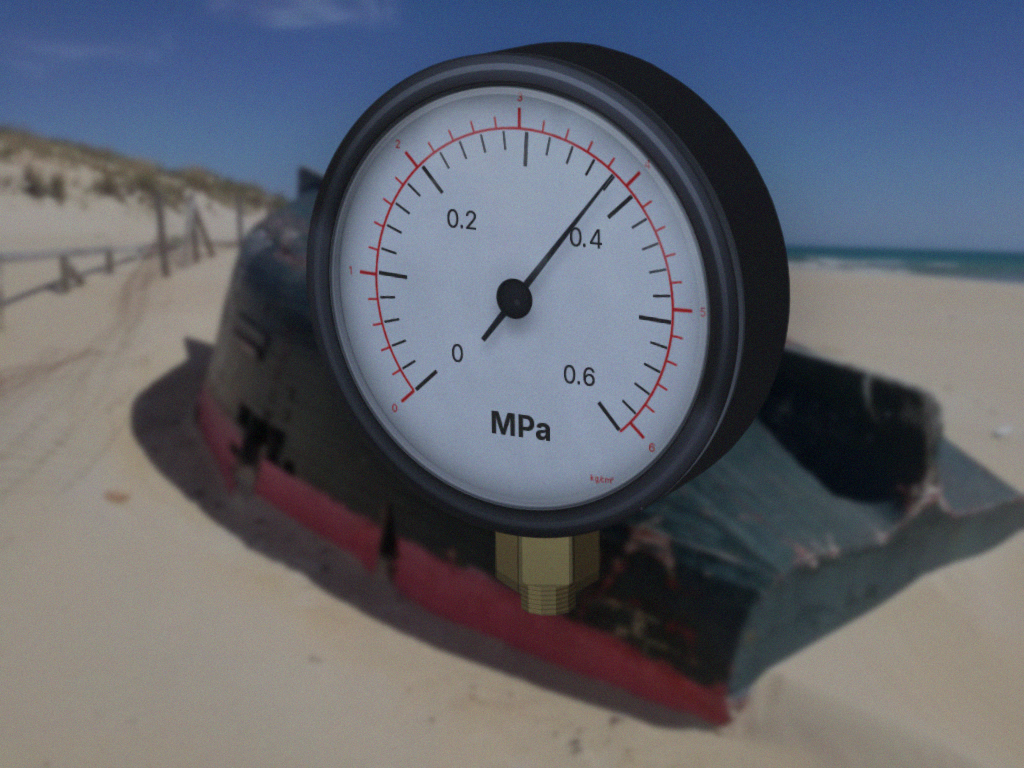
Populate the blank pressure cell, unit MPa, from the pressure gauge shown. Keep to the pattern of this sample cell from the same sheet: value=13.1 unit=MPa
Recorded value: value=0.38 unit=MPa
